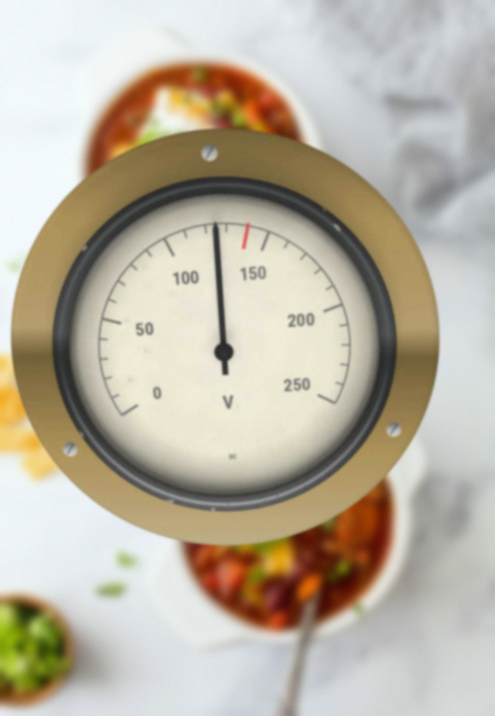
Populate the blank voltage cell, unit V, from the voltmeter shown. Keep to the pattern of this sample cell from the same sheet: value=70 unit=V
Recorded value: value=125 unit=V
